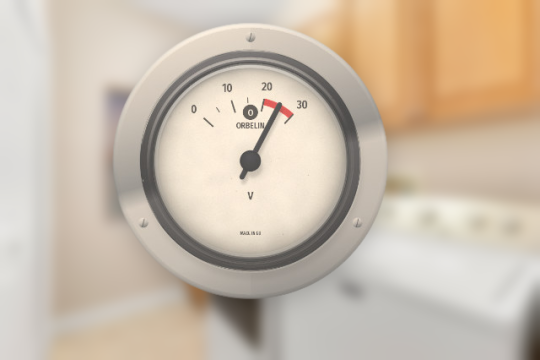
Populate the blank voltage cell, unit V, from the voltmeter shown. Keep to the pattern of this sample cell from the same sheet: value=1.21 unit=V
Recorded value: value=25 unit=V
